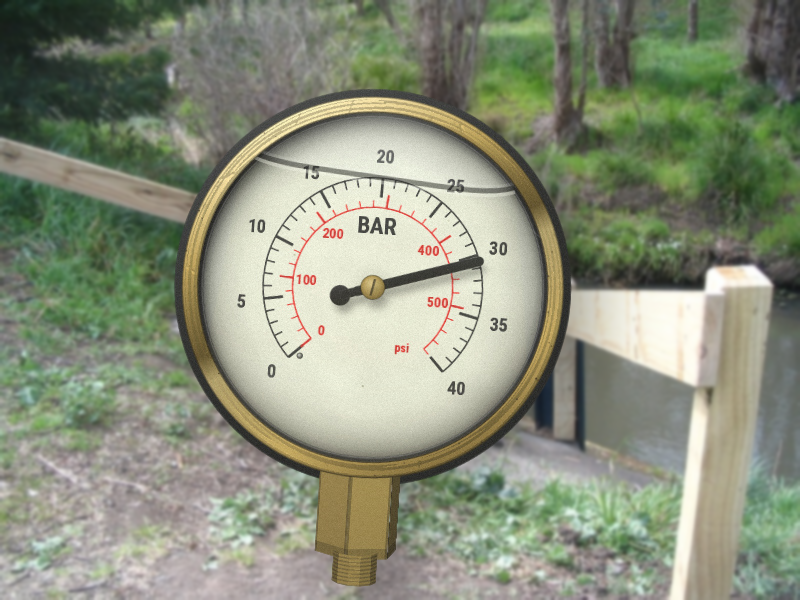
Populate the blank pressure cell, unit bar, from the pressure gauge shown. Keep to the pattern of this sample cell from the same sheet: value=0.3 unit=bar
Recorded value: value=30.5 unit=bar
